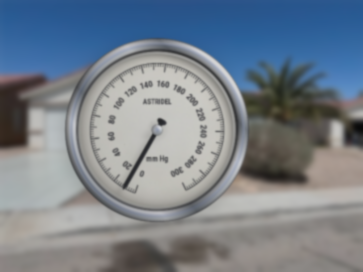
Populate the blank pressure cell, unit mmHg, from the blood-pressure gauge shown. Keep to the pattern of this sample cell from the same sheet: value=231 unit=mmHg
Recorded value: value=10 unit=mmHg
